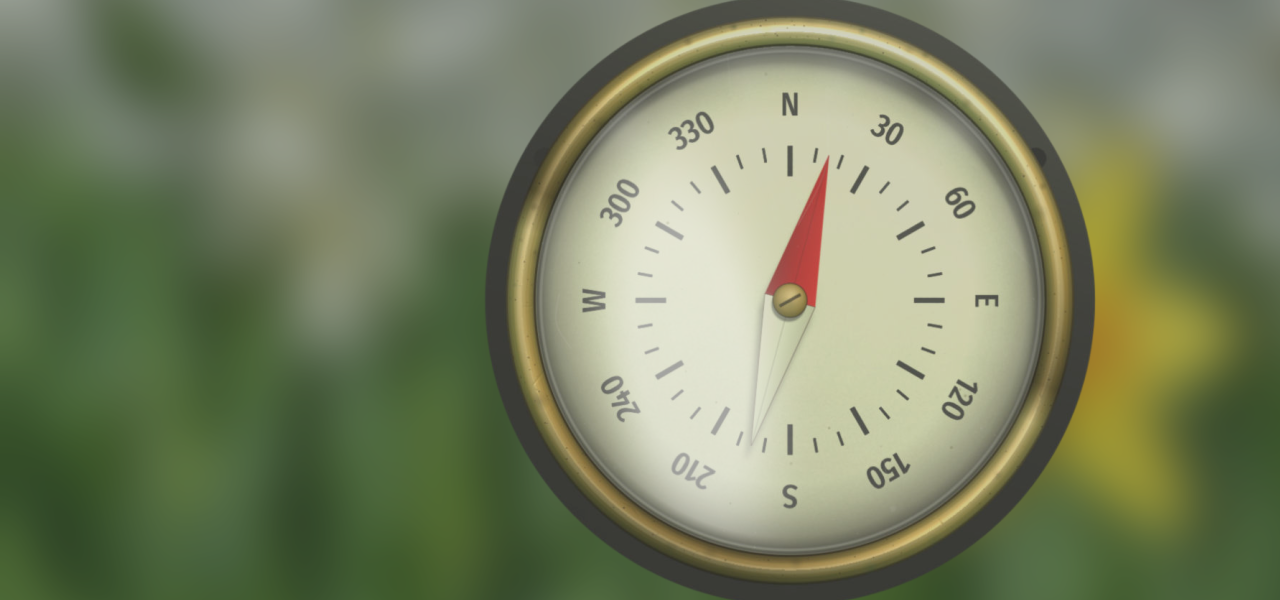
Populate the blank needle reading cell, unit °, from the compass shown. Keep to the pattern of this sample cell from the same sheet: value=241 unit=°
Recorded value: value=15 unit=°
